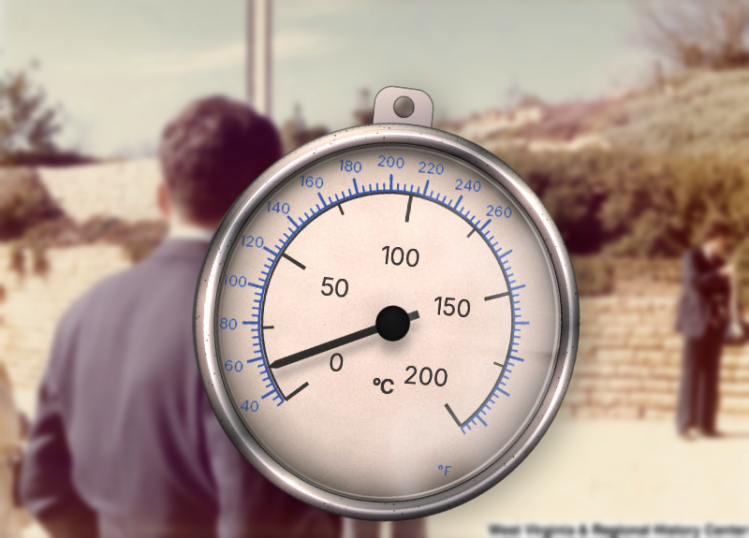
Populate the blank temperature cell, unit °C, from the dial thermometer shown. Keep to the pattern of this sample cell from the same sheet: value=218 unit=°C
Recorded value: value=12.5 unit=°C
